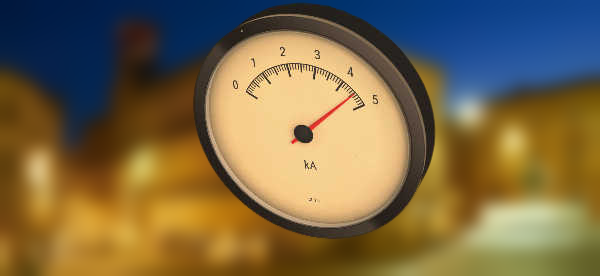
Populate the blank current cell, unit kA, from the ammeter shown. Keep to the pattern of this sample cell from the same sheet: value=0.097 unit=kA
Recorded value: value=4.5 unit=kA
